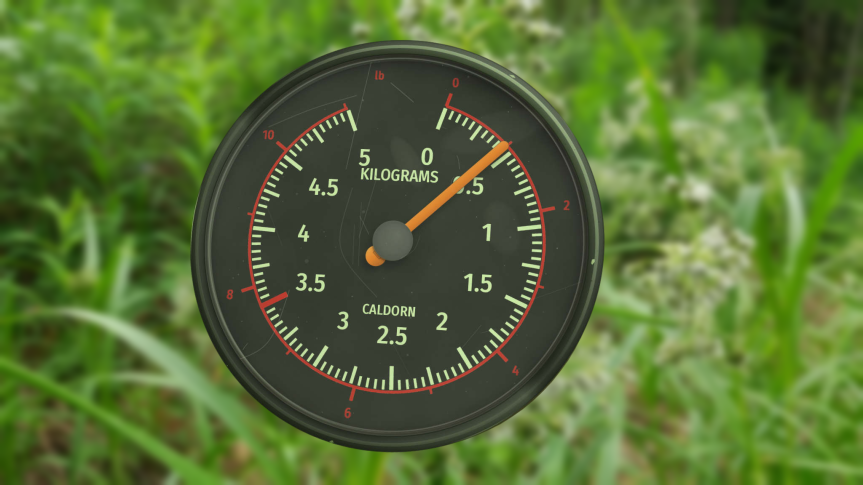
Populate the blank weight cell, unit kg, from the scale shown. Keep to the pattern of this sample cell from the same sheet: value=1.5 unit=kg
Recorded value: value=0.45 unit=kg
